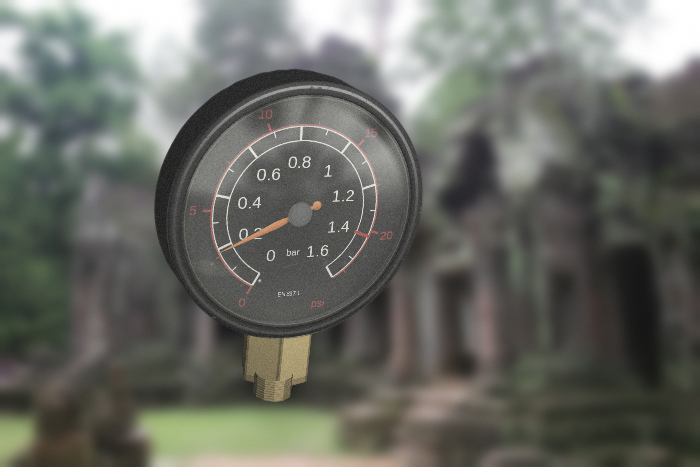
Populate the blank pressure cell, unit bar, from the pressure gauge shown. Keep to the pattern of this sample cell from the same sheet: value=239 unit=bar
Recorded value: value=0.2 unit=bar
